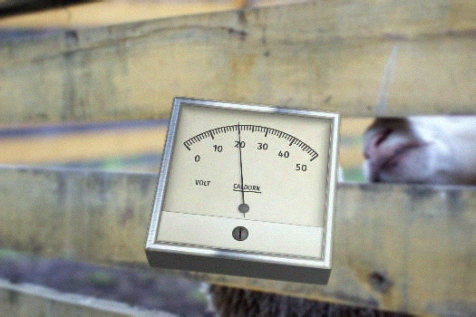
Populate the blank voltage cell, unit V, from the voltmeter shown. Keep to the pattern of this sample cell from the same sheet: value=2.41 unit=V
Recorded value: value=20 unit=V
